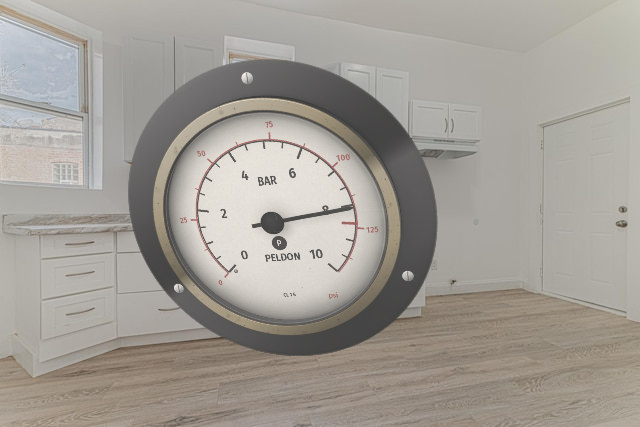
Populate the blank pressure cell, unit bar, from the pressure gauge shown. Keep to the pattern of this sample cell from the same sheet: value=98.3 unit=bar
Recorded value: value=8 unit=bar
